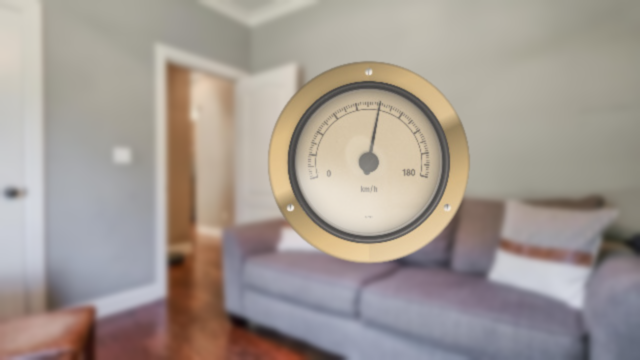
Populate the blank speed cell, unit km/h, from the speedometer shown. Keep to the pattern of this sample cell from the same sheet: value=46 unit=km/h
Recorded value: value=100 unit=km/h
